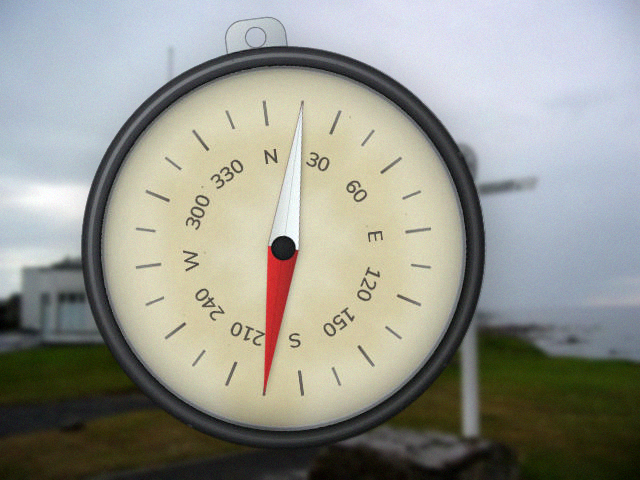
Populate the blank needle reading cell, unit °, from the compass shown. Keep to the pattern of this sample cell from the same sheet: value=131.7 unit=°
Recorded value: value=195 unit=°
